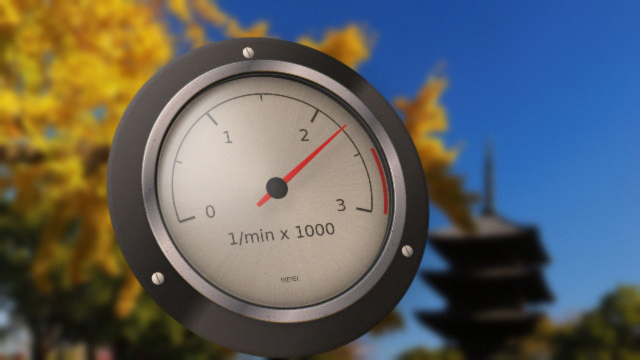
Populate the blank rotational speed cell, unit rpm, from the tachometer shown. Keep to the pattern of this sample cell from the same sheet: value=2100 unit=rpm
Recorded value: value=2250 unit=rpm
